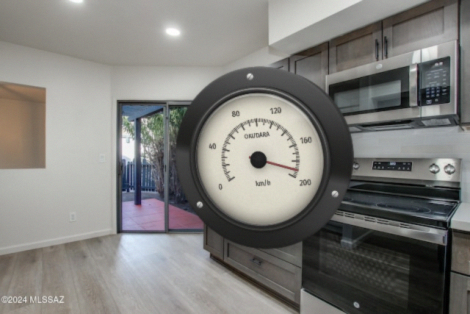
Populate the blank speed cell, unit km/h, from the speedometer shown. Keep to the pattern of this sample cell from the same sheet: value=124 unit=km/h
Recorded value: value=190 unit=km/h
